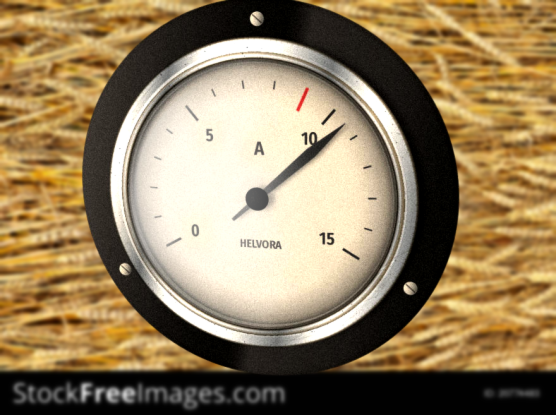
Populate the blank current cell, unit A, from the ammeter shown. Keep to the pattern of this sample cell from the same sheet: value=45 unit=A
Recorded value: value=10.5 unit=A
